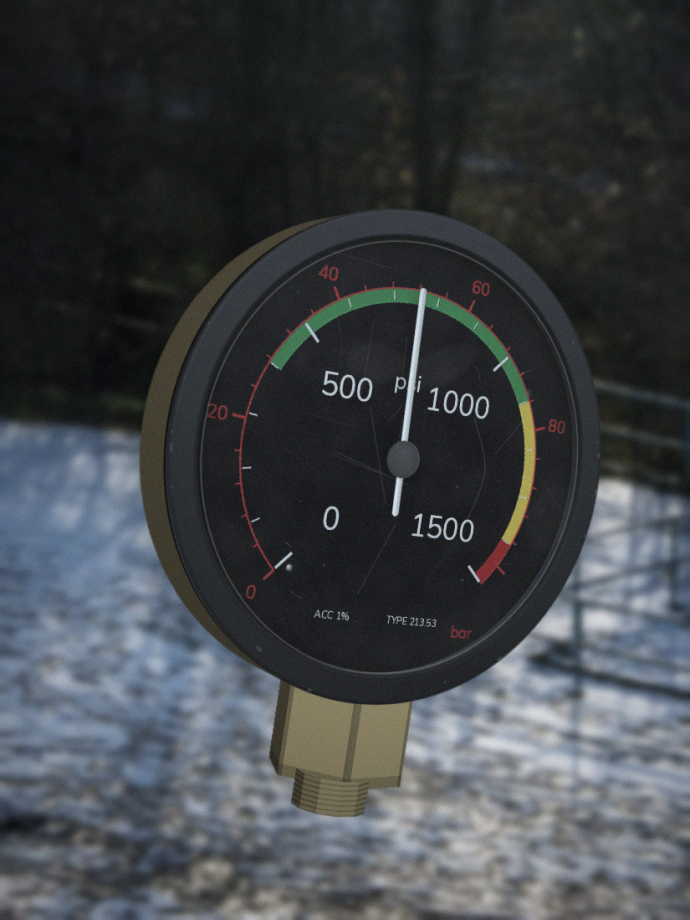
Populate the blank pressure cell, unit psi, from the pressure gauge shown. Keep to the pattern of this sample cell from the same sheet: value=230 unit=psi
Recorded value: value=750 unit=psi
